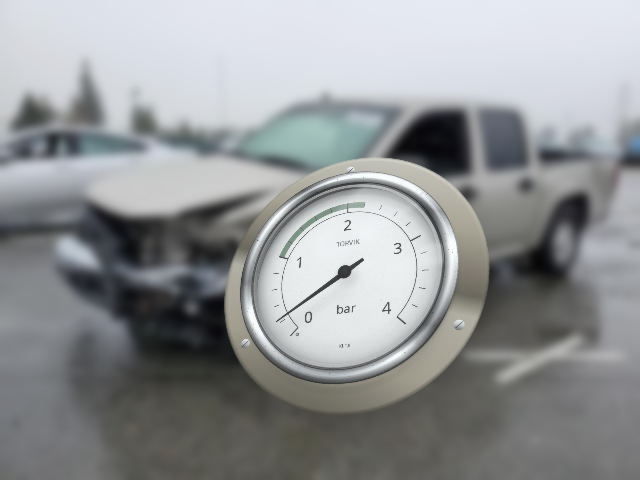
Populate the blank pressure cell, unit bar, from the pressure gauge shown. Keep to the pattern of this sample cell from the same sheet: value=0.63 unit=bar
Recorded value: value=0.2 unit=bar
